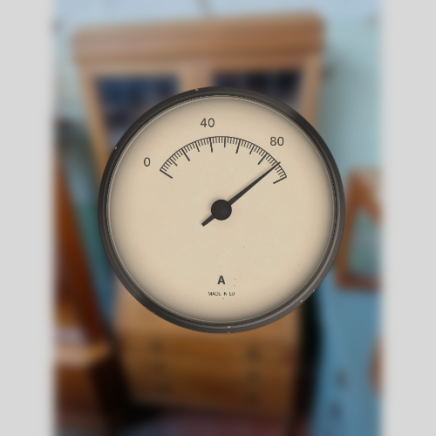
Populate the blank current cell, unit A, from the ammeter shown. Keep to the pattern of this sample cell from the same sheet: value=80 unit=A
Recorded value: value=90 unit=A
